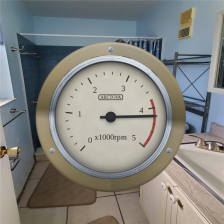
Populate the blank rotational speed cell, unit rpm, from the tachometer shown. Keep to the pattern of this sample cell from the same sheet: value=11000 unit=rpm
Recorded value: value=4200 unit=rpm
